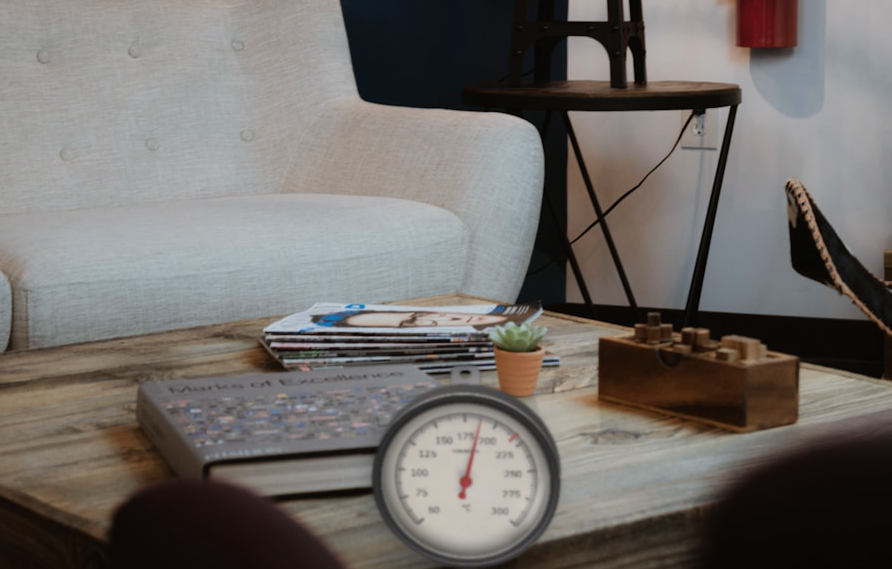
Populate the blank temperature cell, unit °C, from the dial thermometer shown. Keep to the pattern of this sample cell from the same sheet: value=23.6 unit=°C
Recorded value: value=187.5 unit=°C
